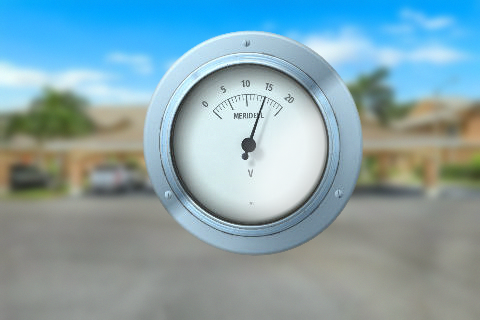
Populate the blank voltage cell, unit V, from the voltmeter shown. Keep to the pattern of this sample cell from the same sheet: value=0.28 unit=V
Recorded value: value=15 unit=V
